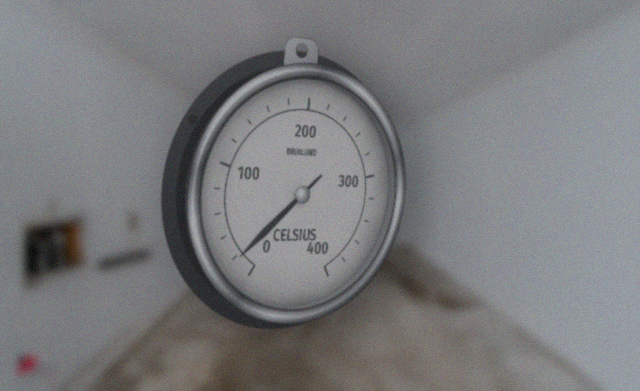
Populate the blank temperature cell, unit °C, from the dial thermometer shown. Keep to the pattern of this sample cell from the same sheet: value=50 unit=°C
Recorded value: value=20 unit=°C
